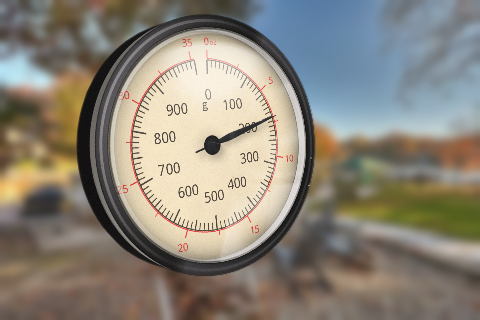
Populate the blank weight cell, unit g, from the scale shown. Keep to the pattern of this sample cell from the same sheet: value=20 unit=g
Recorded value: value=200 unit=g
